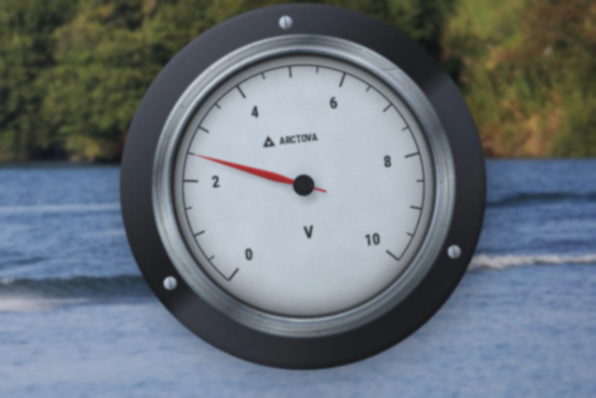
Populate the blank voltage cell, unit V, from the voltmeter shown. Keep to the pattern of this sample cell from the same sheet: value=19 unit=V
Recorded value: value=2.5 unit=V
